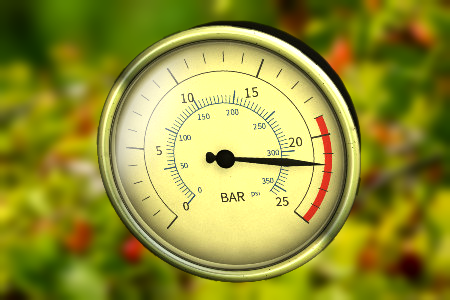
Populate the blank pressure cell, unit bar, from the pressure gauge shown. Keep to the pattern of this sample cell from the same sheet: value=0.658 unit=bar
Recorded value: value=21.5 unit=bar
